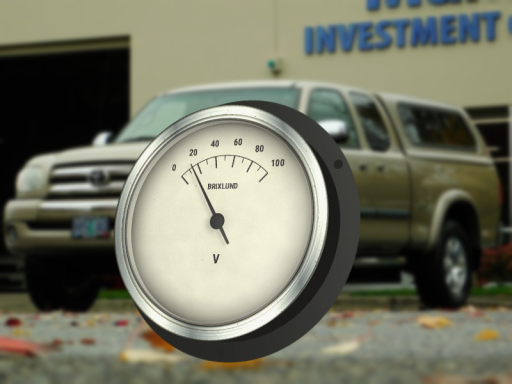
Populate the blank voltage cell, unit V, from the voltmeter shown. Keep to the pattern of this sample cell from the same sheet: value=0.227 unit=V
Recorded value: value=15 unit=V
